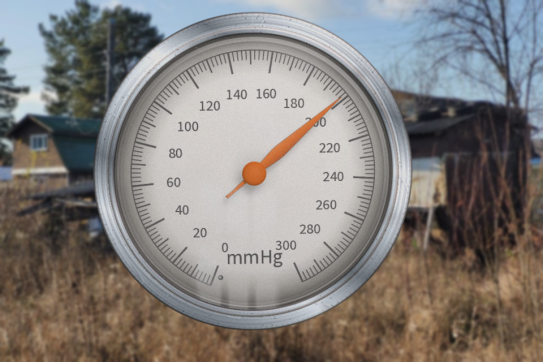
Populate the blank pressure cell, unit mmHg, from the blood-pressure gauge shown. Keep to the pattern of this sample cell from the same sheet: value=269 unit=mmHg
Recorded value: value=198 unit=mmHg
